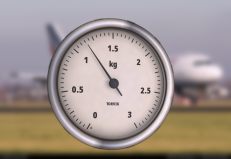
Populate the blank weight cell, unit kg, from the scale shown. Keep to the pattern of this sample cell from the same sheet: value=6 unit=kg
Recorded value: value=1.15 unit=kg
